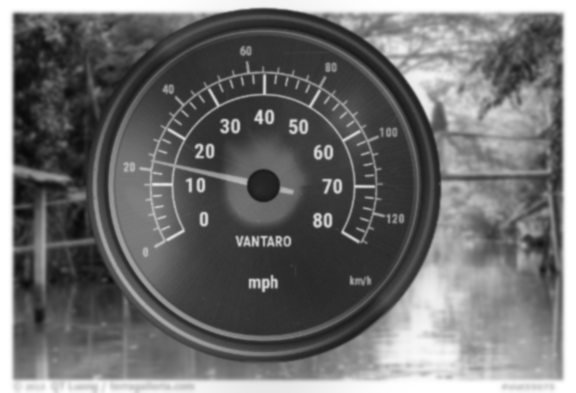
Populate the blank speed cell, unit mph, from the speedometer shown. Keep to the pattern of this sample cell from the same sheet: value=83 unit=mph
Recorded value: value=14 unit=mph
